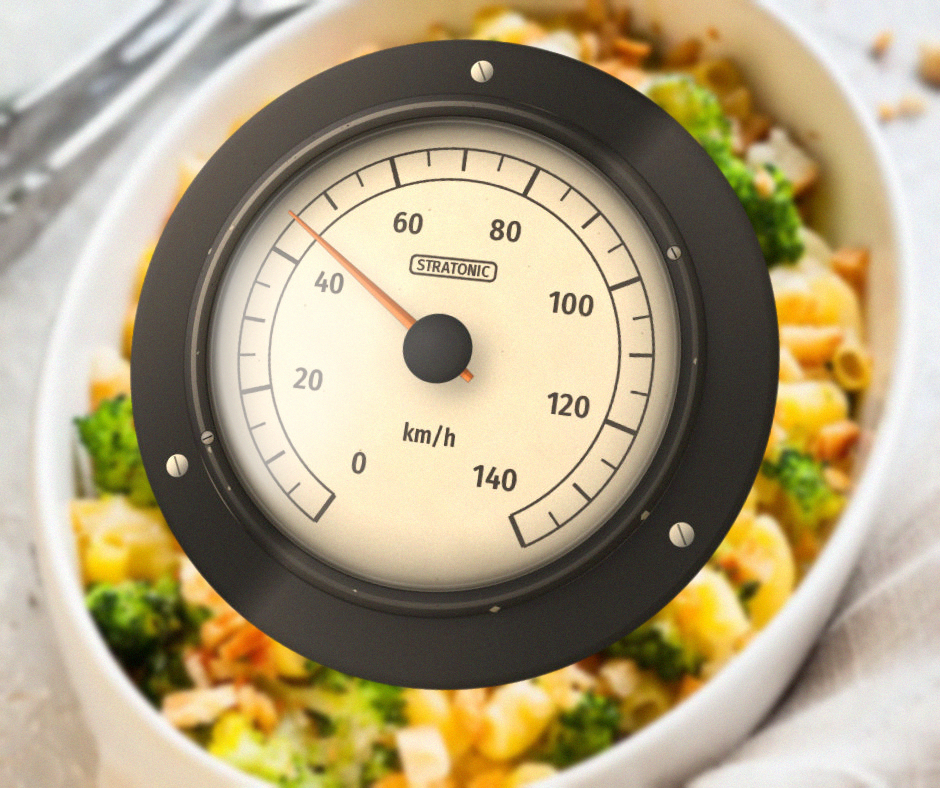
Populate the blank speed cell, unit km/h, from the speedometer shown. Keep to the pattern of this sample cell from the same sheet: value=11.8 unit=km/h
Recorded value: value=45 unit=km/h
